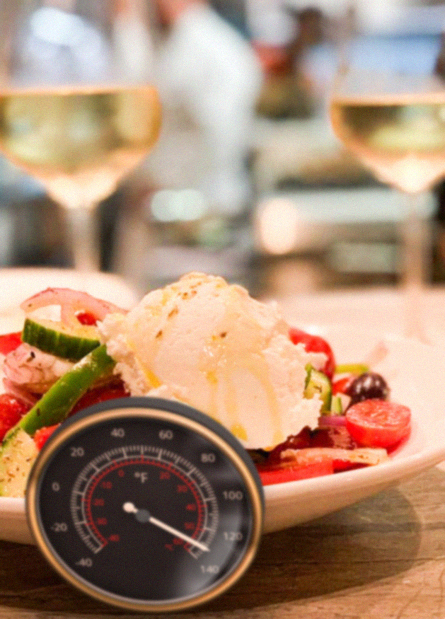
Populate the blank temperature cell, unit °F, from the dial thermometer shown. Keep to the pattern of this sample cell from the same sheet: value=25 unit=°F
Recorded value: value=130 unit=°F
